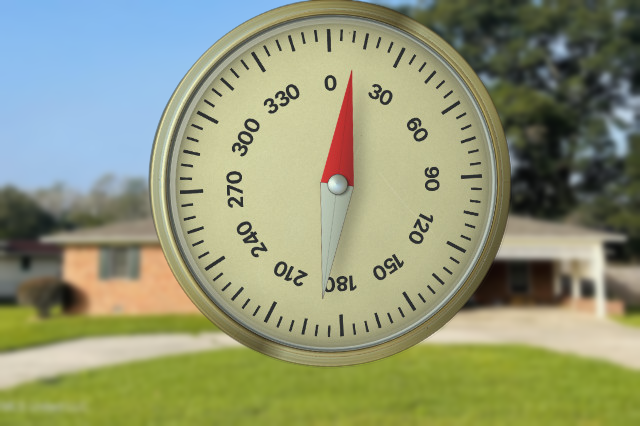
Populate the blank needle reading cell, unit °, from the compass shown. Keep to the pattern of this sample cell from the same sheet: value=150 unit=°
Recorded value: value=10 unit=°
